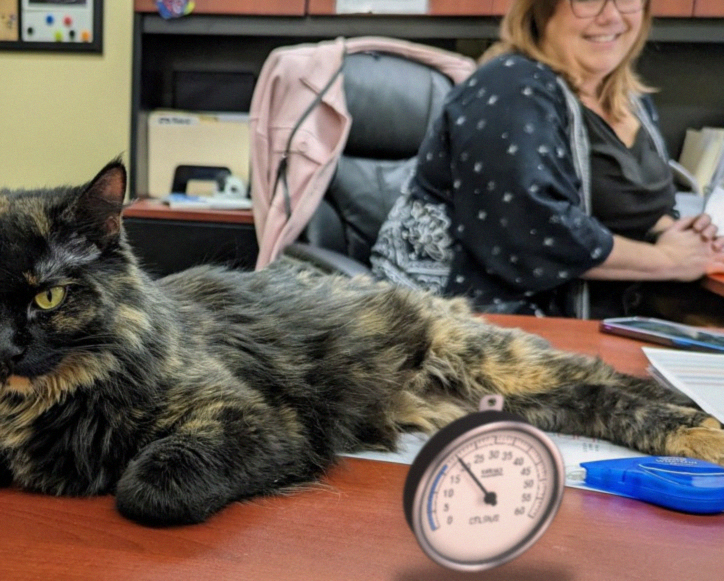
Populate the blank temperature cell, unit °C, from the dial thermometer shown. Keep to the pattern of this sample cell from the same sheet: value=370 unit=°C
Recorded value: value=20 unit=°C
